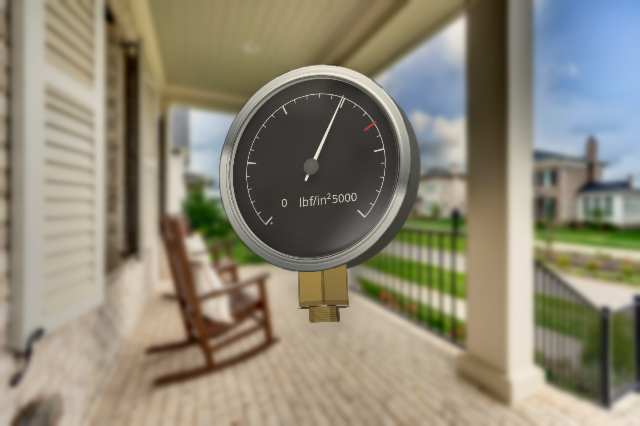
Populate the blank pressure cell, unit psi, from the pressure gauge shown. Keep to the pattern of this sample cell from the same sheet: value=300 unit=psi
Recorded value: value=3000 unit=psi
